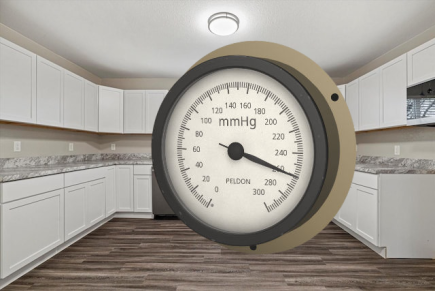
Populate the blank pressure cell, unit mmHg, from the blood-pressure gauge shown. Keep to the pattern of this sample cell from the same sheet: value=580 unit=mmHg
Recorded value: value=260 unit=mmHg
